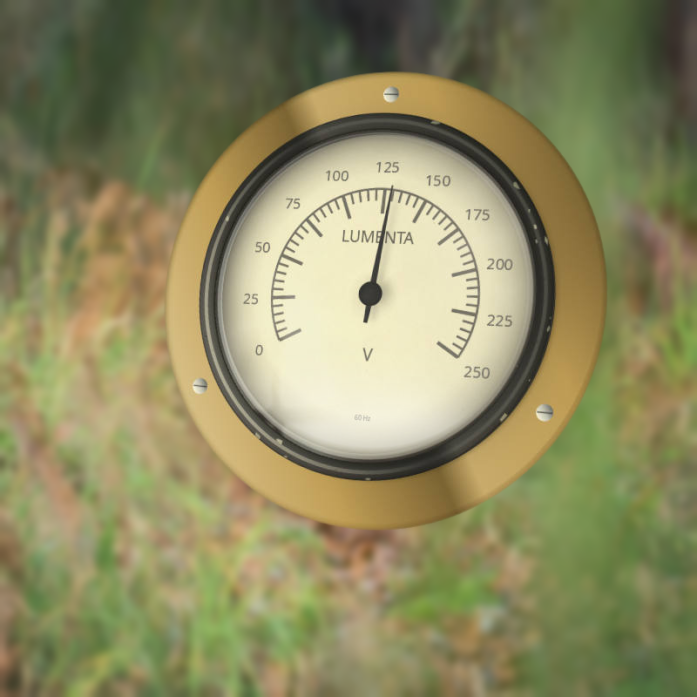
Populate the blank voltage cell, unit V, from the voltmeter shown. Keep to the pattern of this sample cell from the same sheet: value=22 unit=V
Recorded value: value=130 unit=V
